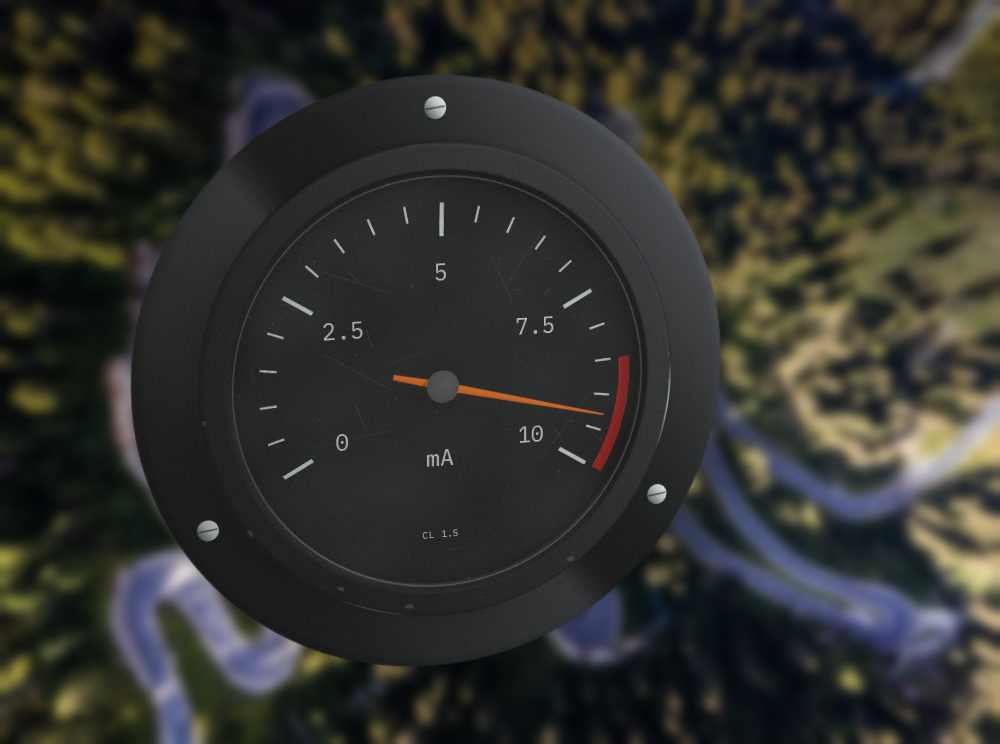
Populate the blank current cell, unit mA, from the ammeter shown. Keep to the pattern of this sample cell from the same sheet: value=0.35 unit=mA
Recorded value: value=9.25 unit=mA
